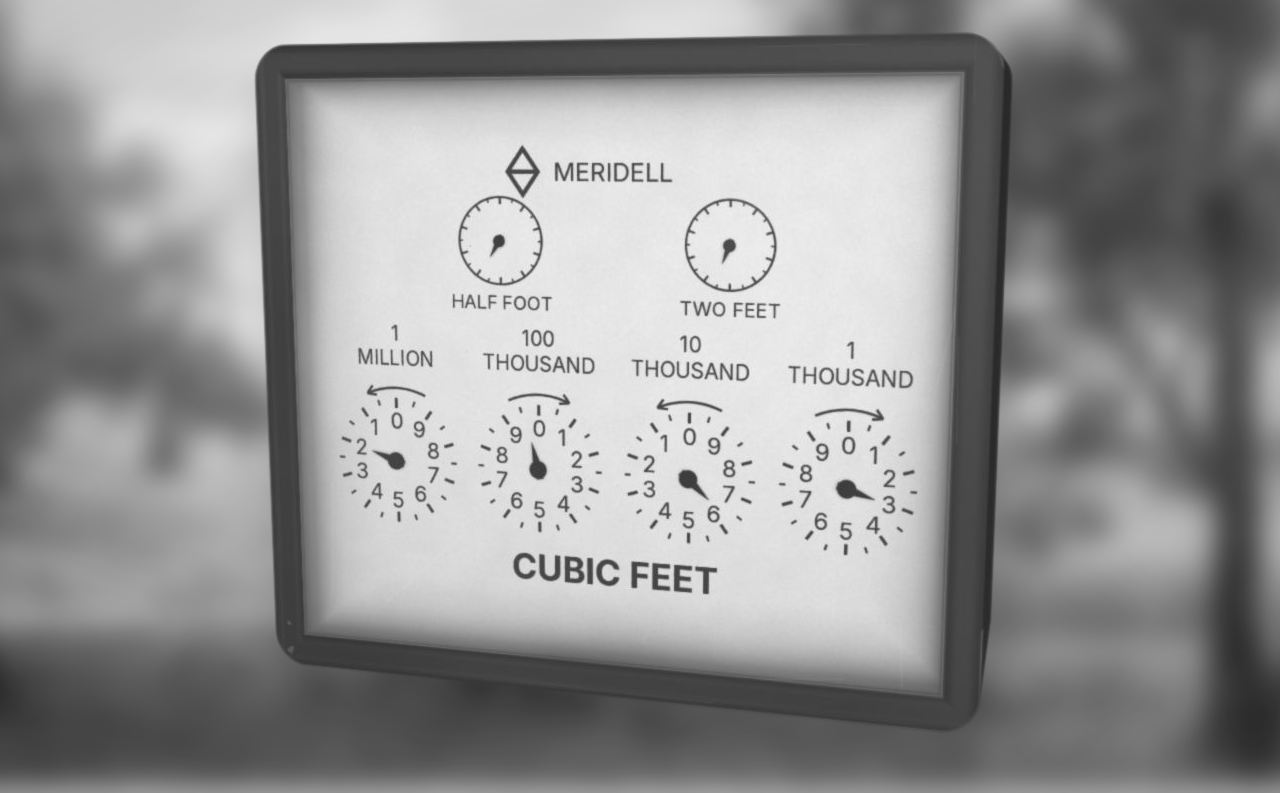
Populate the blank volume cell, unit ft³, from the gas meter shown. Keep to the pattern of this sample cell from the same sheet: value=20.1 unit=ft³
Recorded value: value=196300 unit=ft³
